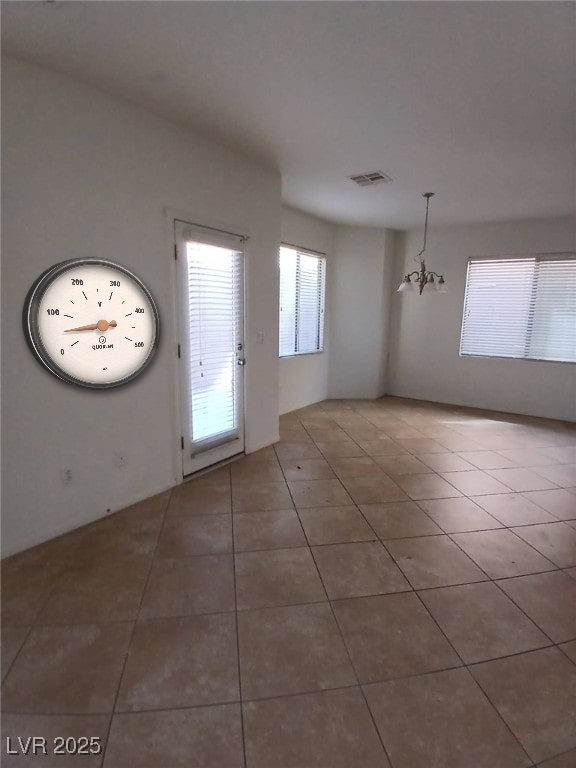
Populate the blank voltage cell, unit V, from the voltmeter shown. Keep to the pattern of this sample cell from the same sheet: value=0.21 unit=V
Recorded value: value=50 unit=V
